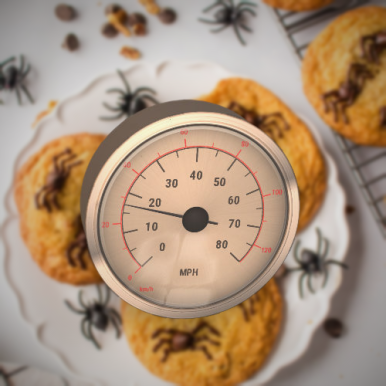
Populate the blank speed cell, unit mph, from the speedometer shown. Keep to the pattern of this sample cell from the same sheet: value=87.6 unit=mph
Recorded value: value=17.5 unit=mph
